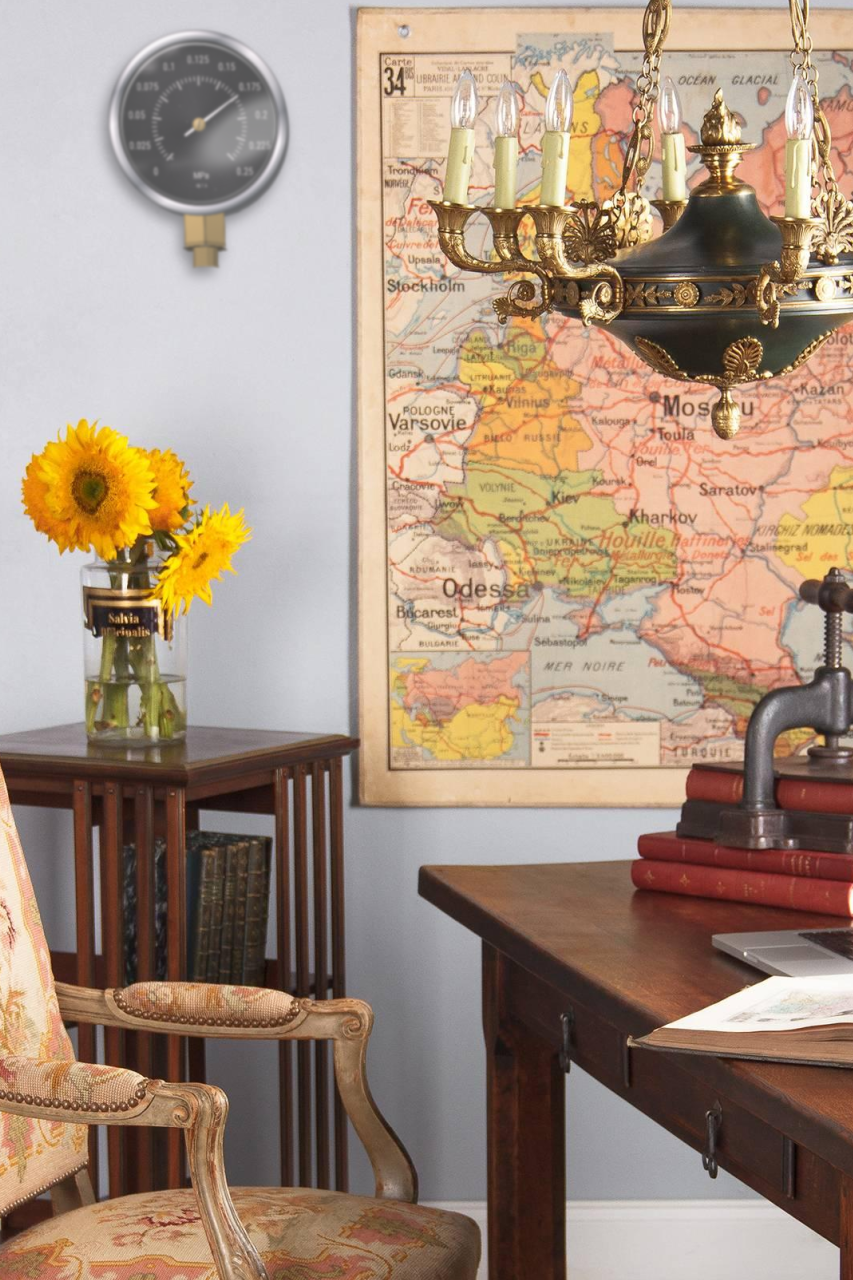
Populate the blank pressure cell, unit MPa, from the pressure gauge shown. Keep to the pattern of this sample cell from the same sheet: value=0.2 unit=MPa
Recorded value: value=0.175 unit=MPa
